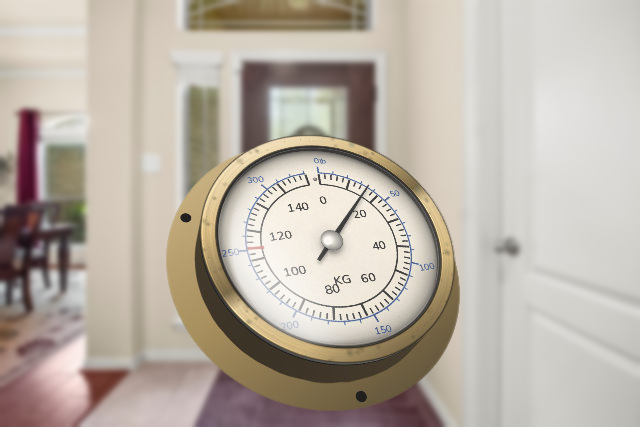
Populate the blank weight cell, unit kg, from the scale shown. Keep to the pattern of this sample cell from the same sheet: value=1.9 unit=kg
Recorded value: value=16 unit=kg
